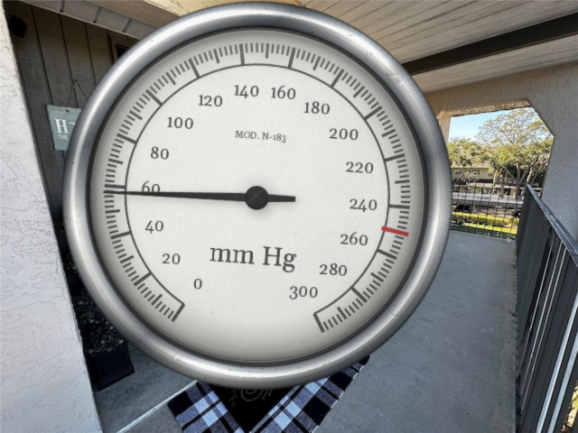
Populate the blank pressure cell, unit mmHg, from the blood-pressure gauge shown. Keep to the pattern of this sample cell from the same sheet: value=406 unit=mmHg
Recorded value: value=58 unit=mmHg
